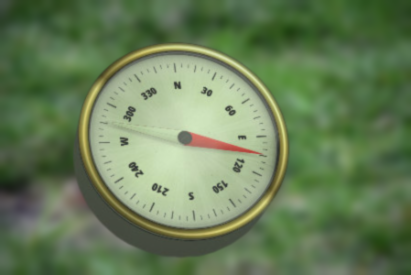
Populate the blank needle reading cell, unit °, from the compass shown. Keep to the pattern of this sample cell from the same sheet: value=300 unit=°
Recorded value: value=105 unit=°
